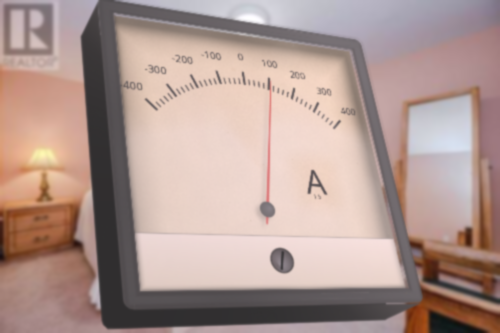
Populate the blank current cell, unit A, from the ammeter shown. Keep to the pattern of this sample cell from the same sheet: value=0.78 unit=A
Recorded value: value=100 unit=A
